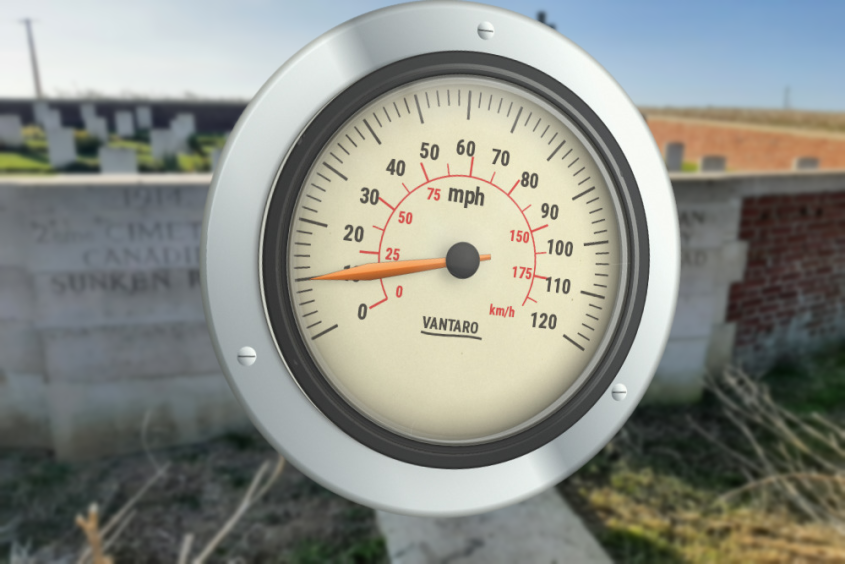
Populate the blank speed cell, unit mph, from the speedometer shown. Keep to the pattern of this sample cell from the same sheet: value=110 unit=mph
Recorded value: value=10 unit=mph
